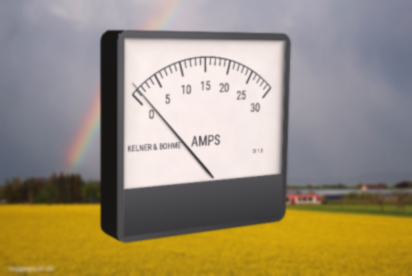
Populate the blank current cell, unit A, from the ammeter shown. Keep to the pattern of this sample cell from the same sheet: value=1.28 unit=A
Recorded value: value=1 unit=A
